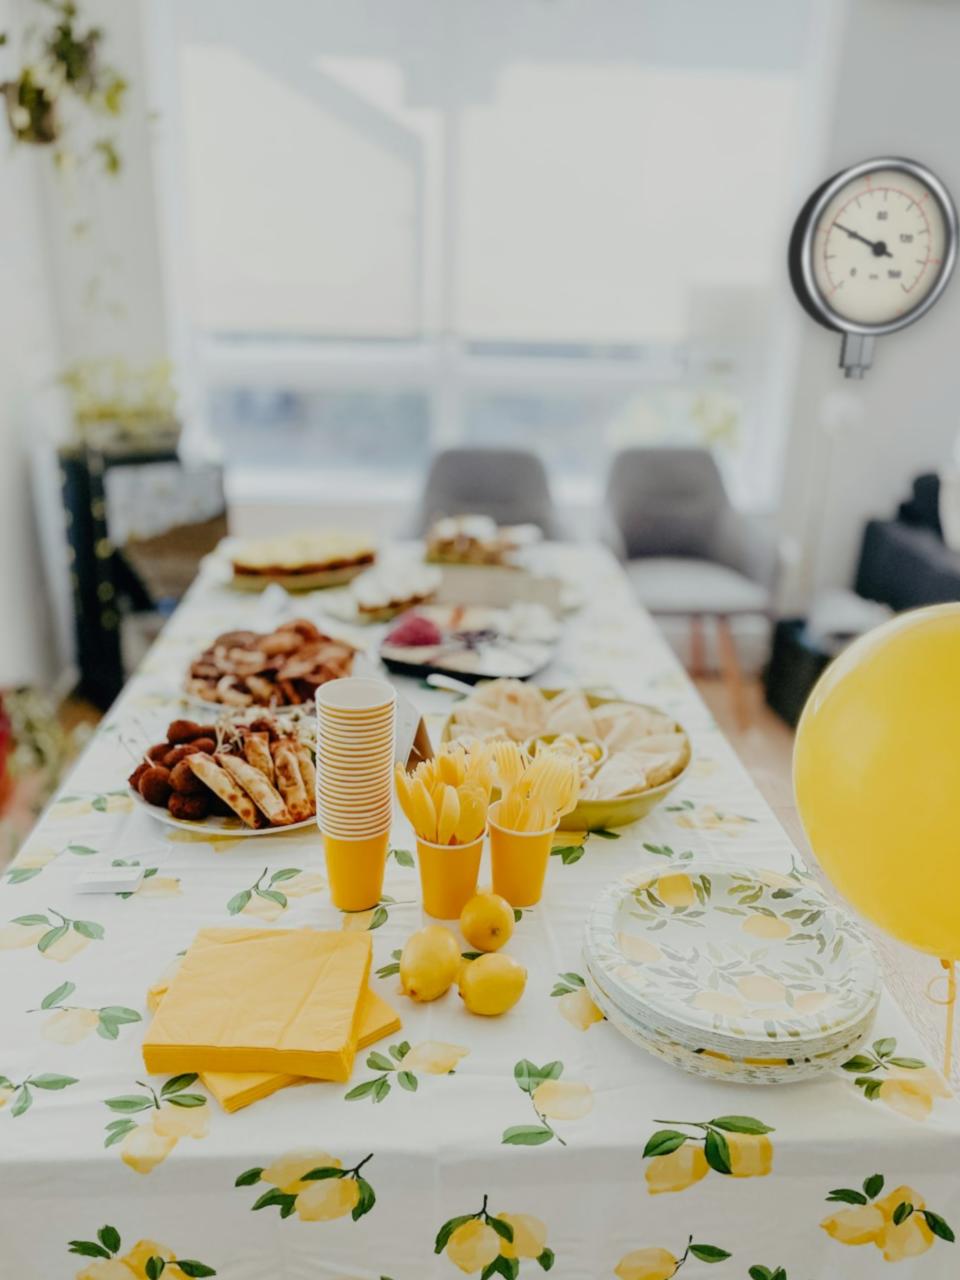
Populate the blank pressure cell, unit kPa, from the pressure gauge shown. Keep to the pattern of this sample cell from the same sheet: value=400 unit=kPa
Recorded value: value=40 unit=kPa
